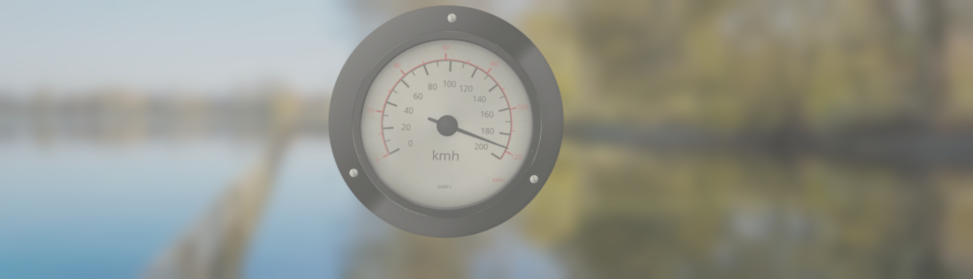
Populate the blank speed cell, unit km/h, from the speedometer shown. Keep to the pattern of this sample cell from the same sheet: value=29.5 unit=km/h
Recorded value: value=190 unit=km/h
